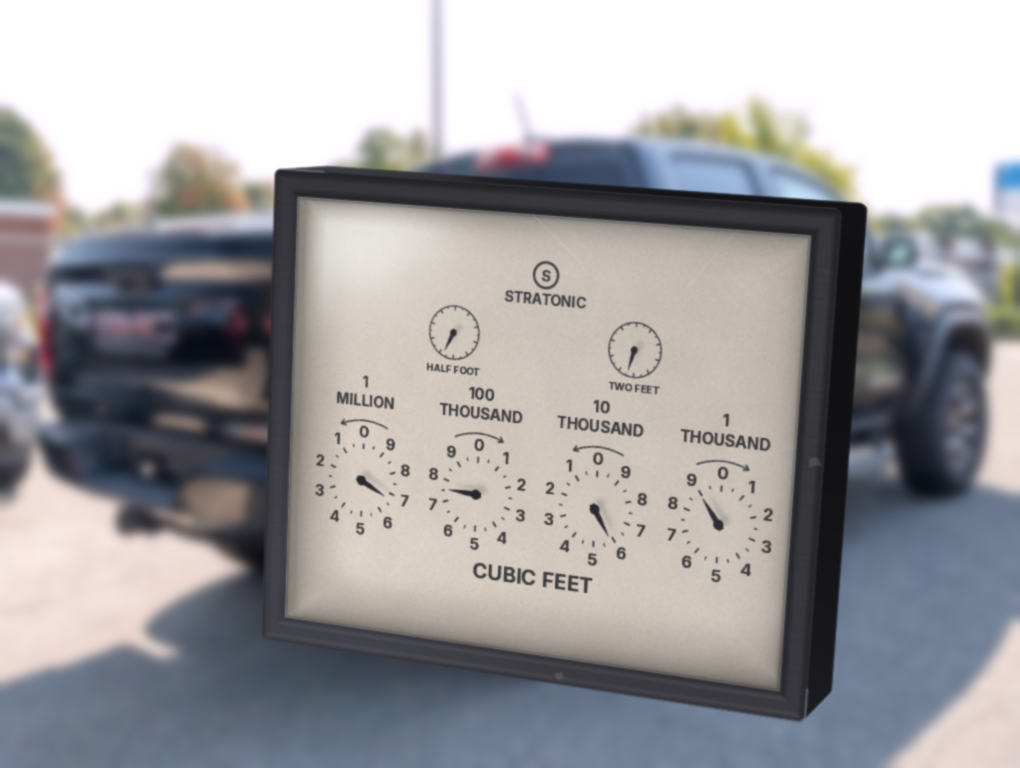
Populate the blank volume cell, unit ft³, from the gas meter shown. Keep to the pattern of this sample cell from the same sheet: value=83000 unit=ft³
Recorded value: value=675900 unit=ft³
